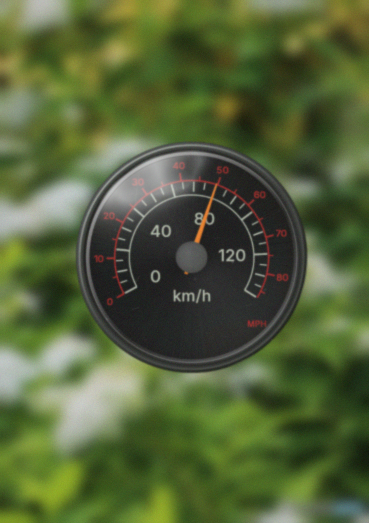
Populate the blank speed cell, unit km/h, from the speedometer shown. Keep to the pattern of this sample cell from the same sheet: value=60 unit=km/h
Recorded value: value=80 unit=km/h
